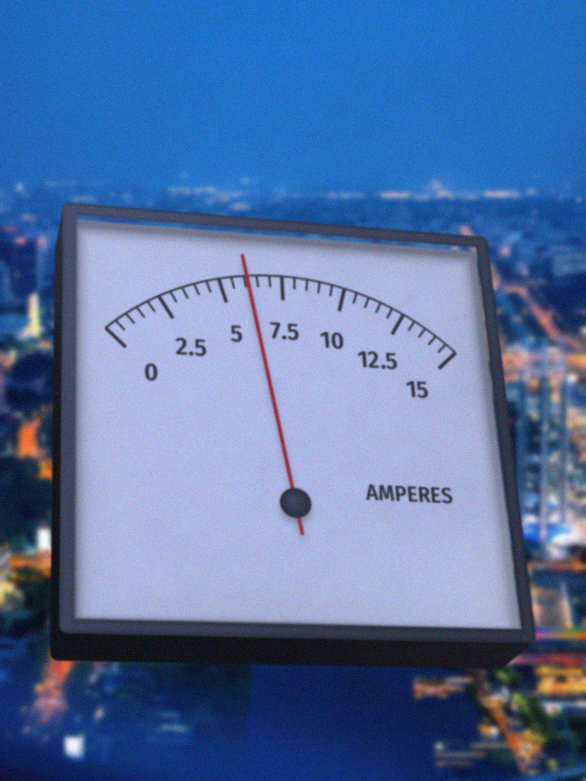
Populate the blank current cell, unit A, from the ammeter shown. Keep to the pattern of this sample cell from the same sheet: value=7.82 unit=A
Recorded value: value=6 unit=A
